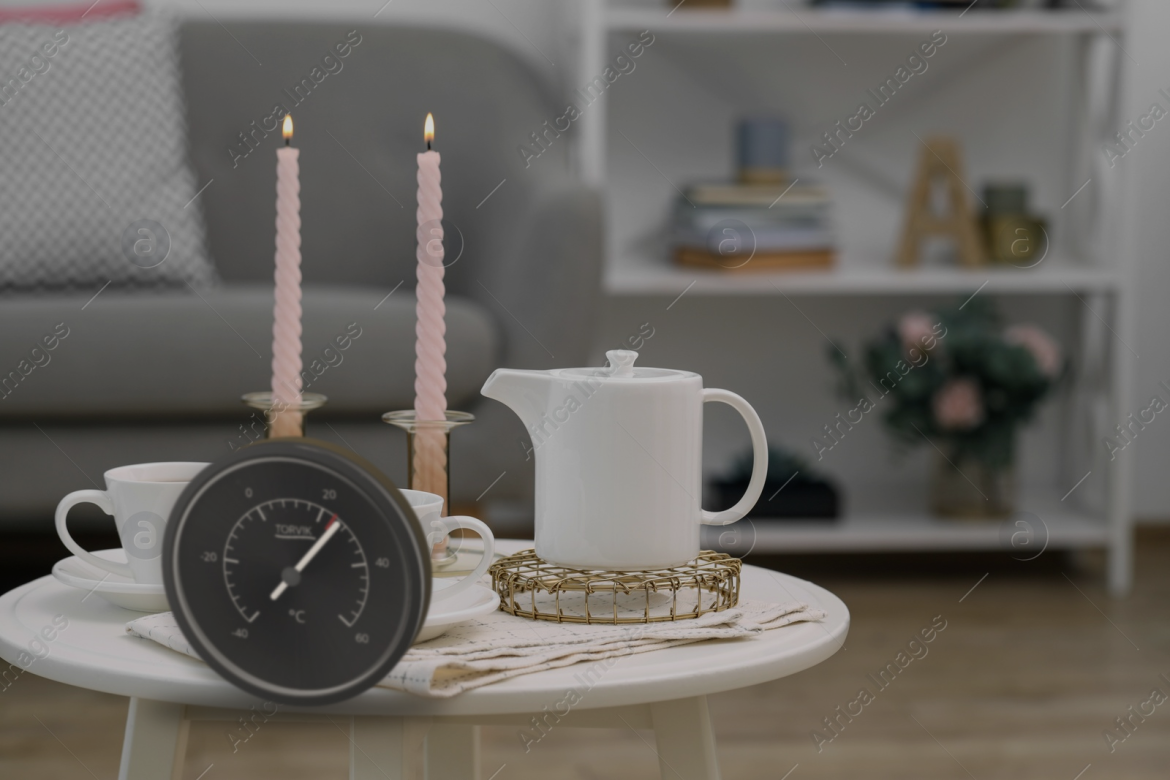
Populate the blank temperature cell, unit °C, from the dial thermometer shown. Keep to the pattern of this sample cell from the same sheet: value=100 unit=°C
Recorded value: value=26 unit=°C
